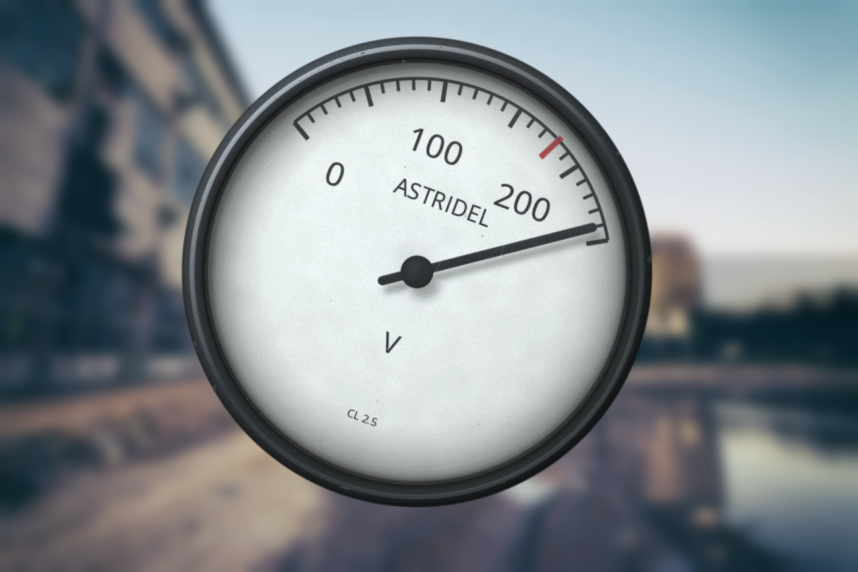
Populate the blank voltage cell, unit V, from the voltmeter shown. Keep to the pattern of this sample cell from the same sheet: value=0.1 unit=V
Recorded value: value=240 unit=V
